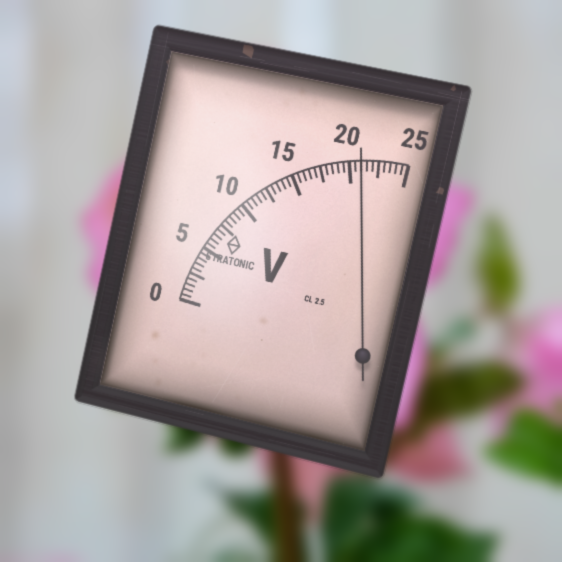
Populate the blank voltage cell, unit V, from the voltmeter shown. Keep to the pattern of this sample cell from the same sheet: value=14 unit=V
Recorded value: value=21 unit=V
